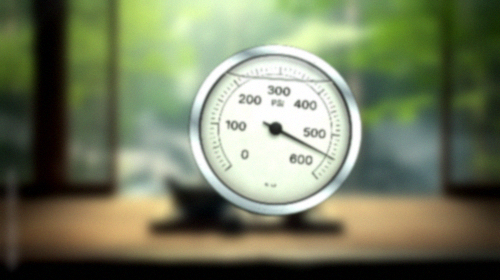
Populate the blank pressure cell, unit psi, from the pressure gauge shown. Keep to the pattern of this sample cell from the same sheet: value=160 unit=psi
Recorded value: value=550 unit=psi
